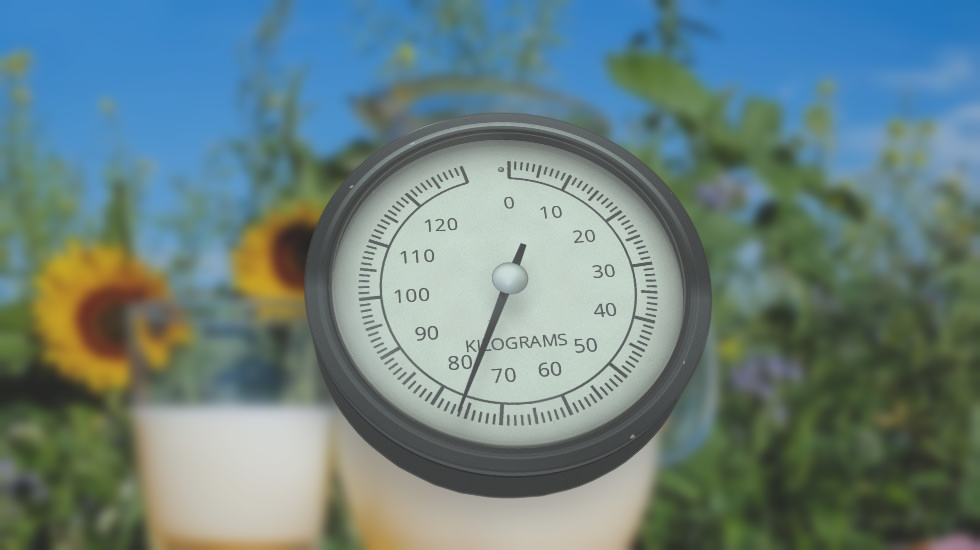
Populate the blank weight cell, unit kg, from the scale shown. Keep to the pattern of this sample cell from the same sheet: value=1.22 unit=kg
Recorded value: value=76 unit=kg
